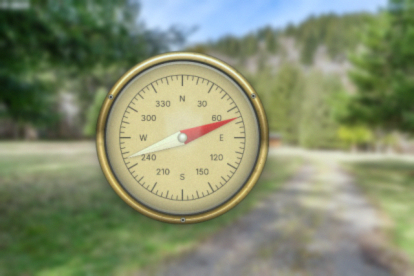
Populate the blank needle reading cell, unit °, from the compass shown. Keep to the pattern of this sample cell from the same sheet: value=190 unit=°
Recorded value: value=70 unit=°
